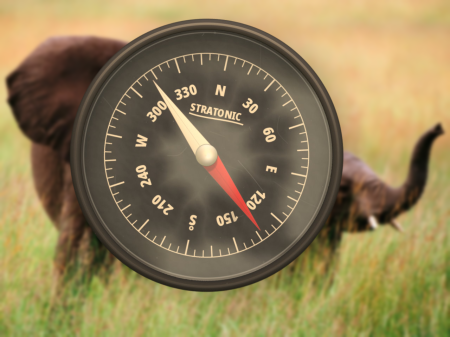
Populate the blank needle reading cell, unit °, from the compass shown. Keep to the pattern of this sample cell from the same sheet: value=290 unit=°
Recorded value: value=132.5 unit=°
